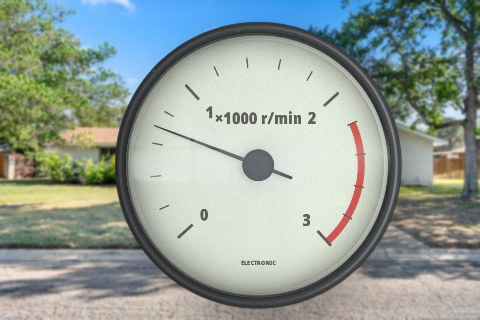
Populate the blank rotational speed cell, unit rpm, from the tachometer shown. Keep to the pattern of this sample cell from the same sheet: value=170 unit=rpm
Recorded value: value=700 unit=rpm
